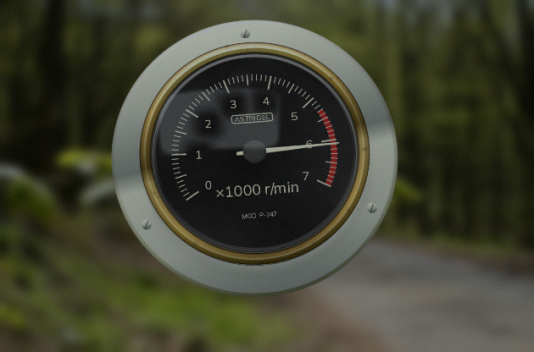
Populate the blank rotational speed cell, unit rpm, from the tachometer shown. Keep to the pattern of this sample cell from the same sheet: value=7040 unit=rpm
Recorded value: value=6100 unit=rpm
